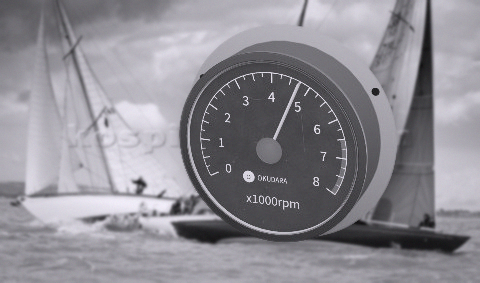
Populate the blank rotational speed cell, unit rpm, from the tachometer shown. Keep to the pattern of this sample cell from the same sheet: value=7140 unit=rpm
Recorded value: value=4750 unit=rpm
